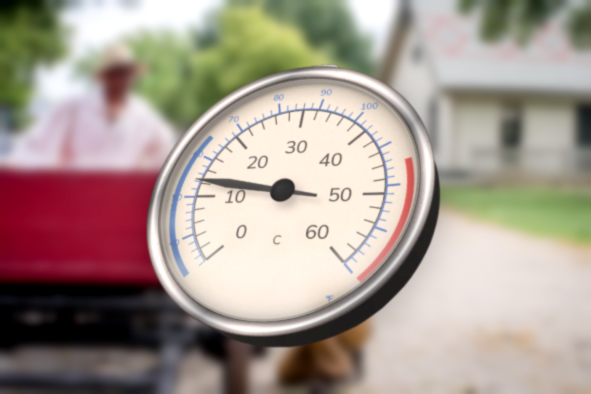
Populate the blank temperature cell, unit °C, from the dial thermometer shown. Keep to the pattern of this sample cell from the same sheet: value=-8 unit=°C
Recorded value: value=12 unit=°C
